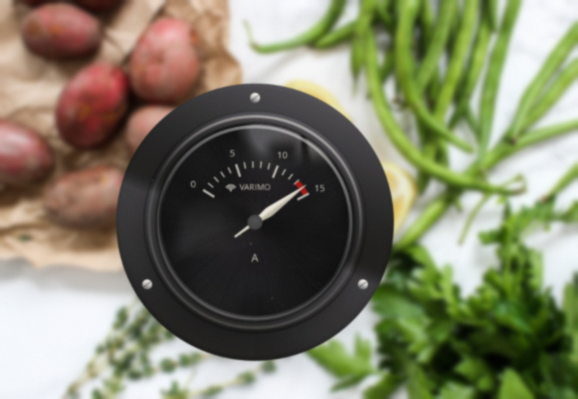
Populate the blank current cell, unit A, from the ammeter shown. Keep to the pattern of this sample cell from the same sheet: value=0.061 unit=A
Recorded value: value=14 unit=A
